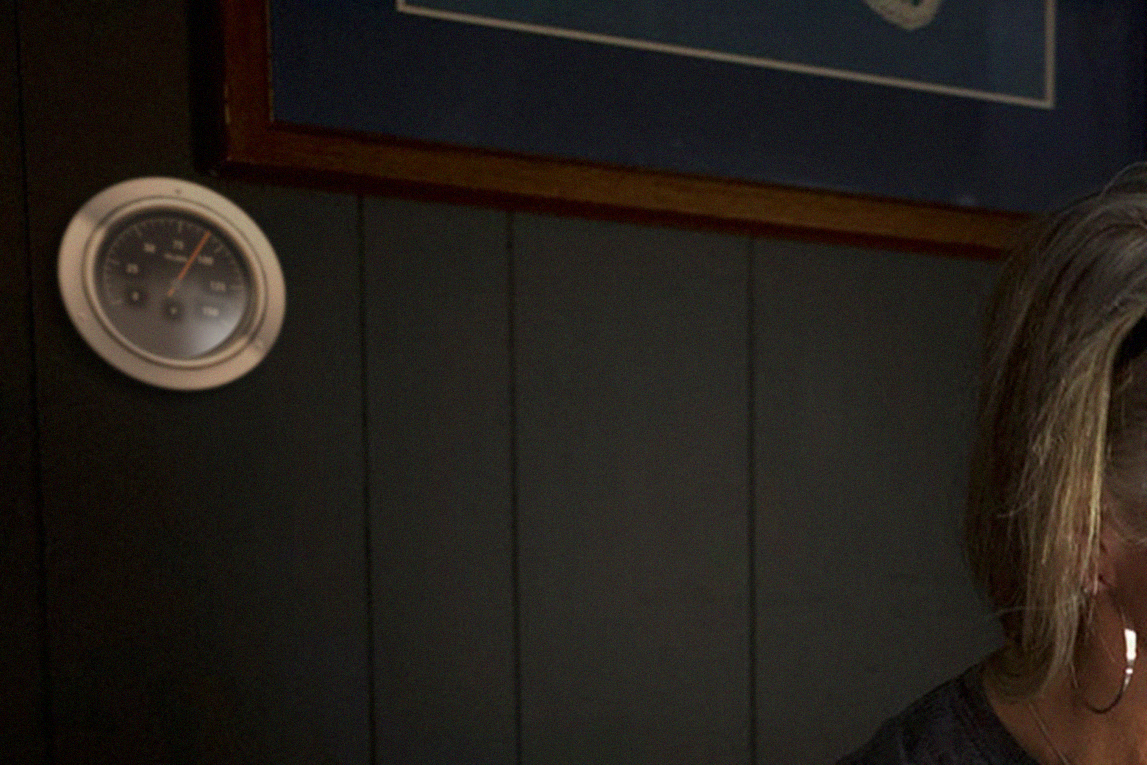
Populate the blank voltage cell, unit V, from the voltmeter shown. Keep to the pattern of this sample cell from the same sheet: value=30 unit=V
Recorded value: value=90 unit=V
